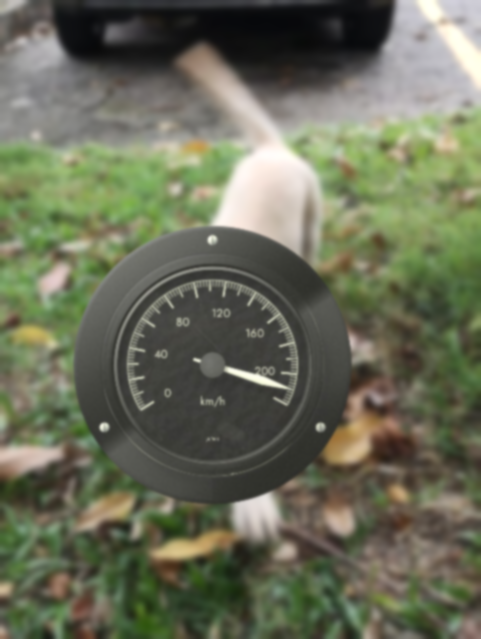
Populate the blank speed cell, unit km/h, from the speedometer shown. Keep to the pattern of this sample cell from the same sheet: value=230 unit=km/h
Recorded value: value=210 unit=km/h
